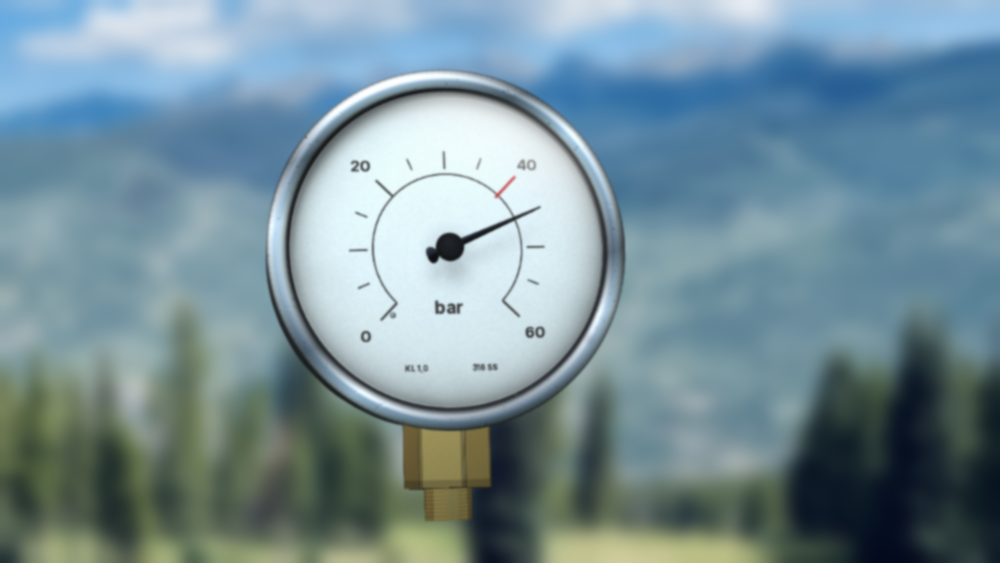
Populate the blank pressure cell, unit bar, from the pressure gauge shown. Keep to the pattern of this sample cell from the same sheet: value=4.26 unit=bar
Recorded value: value=45 unit=bar
